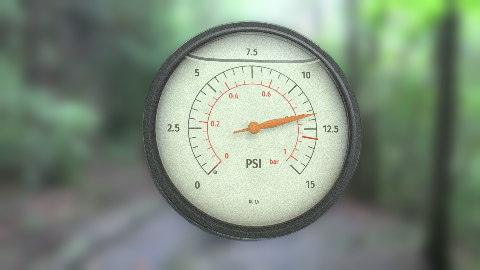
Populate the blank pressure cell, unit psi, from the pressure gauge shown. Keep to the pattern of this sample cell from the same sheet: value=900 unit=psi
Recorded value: value=11.75 unit=psi
